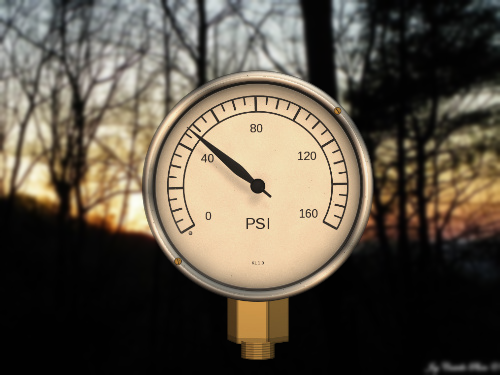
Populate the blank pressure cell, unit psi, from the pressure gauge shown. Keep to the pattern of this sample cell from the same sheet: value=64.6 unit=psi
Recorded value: value=47.5 unit=psi
